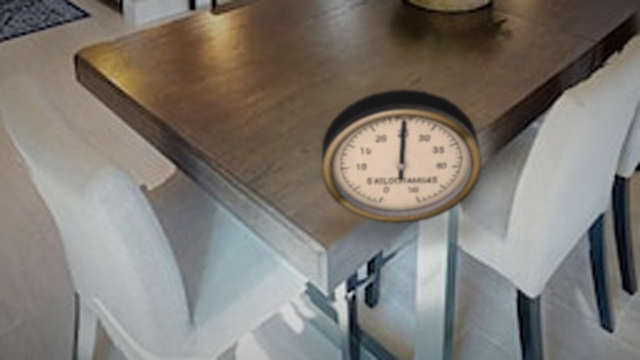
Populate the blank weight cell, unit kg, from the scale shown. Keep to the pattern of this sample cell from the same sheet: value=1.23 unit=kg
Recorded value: value=25 unit=kg
